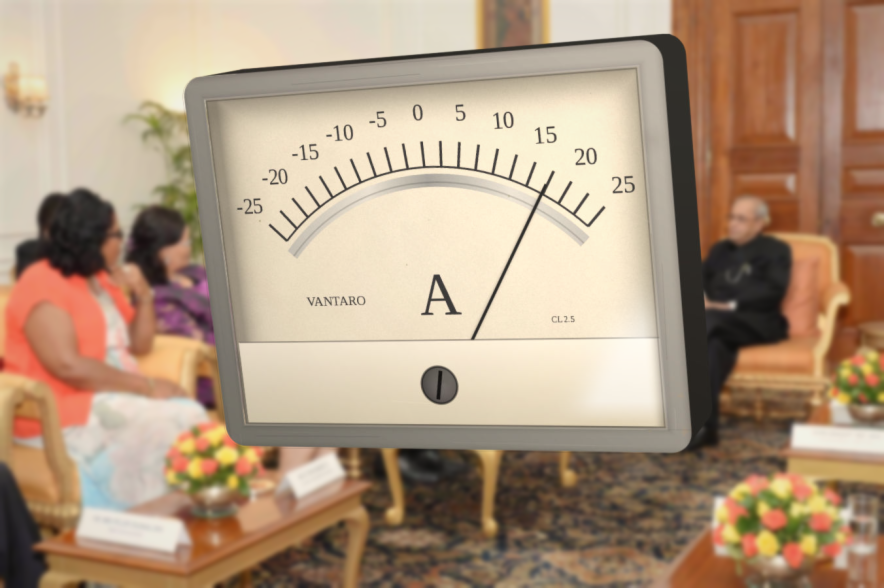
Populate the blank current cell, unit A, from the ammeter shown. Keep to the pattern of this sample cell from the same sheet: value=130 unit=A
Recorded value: value=17.5 unit=A
